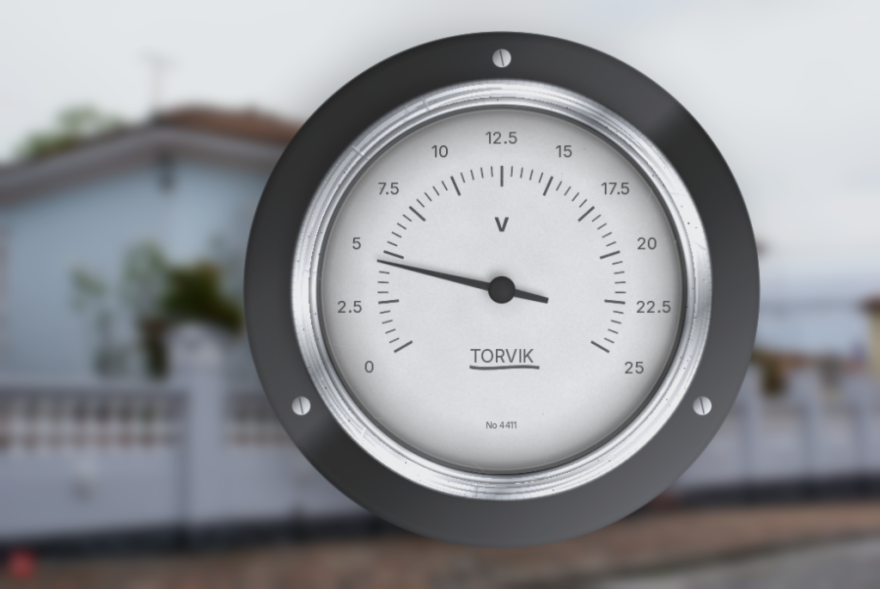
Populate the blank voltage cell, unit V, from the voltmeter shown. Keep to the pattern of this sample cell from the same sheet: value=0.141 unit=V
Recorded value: value=4.5 unit=V
